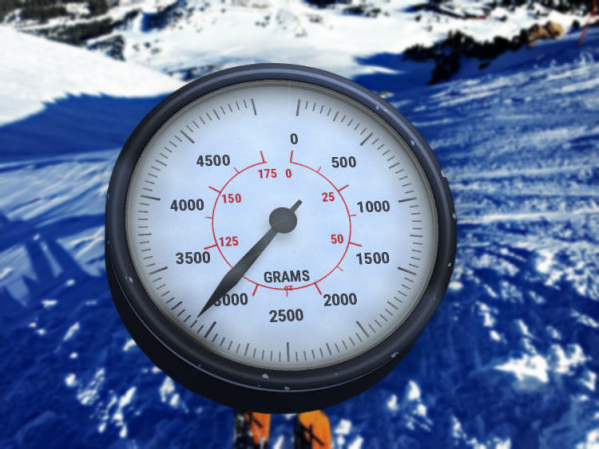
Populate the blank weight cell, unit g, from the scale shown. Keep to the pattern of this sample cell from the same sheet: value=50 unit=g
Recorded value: value=3100 unit=g
